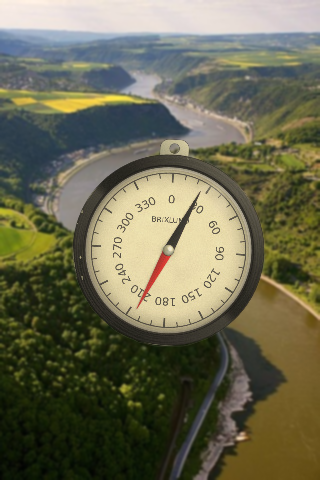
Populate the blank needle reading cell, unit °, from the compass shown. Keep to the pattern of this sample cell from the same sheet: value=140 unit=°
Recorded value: value=205 unit=°
